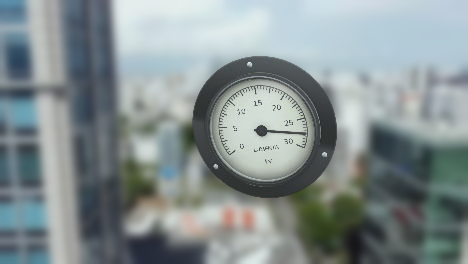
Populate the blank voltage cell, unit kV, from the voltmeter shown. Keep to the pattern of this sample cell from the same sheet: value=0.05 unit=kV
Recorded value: value=27.5 unit=kV
